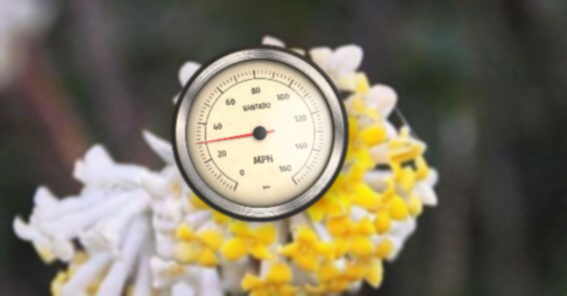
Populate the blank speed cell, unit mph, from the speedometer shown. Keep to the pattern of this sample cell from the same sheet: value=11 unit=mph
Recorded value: value=30 unit=mph
